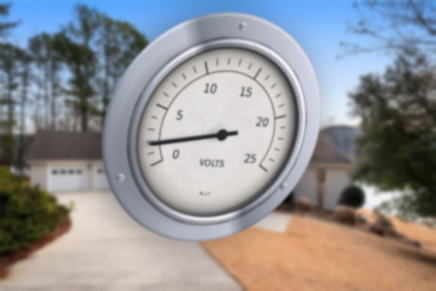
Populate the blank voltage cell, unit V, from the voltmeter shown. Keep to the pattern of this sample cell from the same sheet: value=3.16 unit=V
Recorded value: value=2 unit=V
